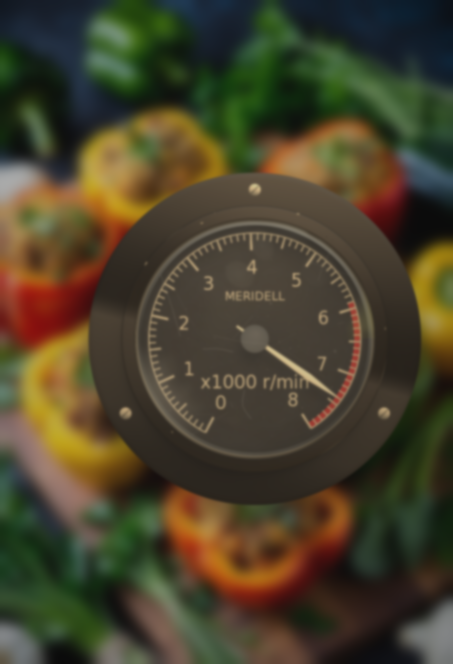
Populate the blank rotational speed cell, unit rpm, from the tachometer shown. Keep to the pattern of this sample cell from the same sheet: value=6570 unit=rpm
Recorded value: value=7400 unit=rpm
